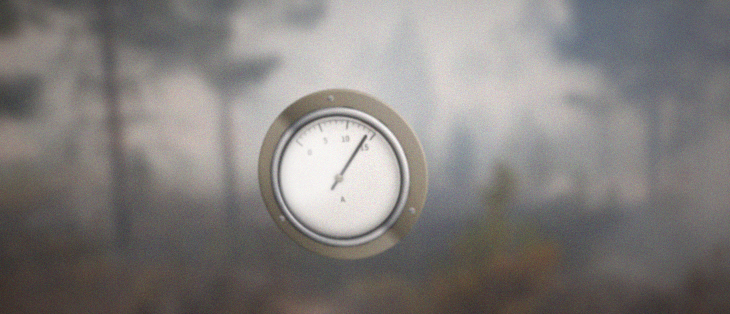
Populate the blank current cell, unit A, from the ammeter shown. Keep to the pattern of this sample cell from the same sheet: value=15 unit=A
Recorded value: value=14 unit=A
